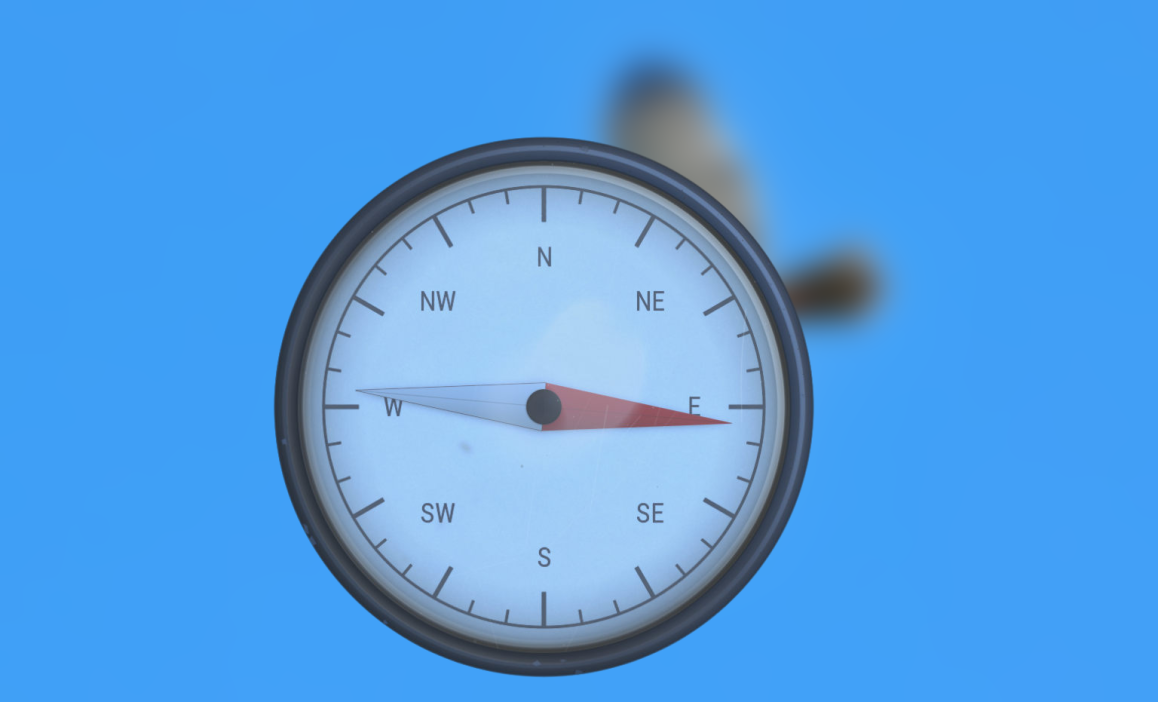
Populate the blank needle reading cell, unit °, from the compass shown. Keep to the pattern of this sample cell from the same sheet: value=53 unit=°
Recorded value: value=95 unit=°
